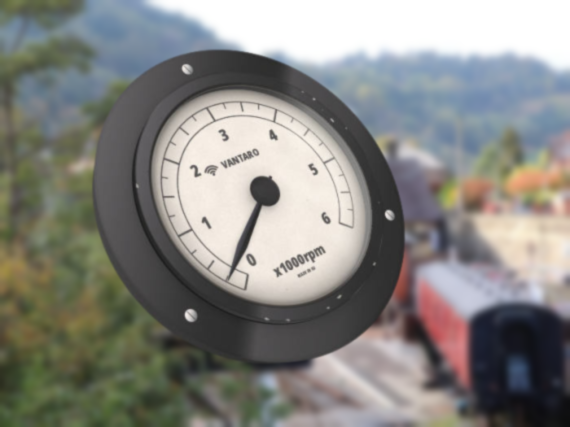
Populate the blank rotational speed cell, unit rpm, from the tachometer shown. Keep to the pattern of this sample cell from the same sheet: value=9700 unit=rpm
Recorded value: value=250 unit=rpm
